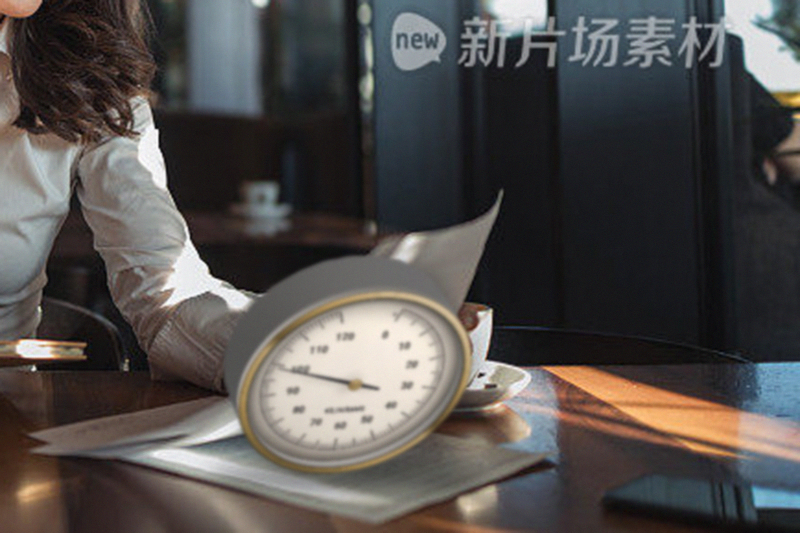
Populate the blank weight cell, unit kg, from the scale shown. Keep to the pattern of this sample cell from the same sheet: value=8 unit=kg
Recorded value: value=100 unit=kg
